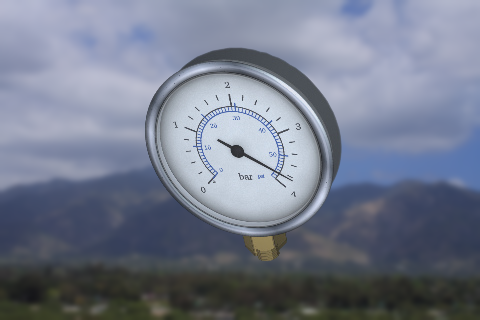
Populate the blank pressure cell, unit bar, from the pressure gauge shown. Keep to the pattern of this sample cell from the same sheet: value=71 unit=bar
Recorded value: value=3.8 unit=bar
